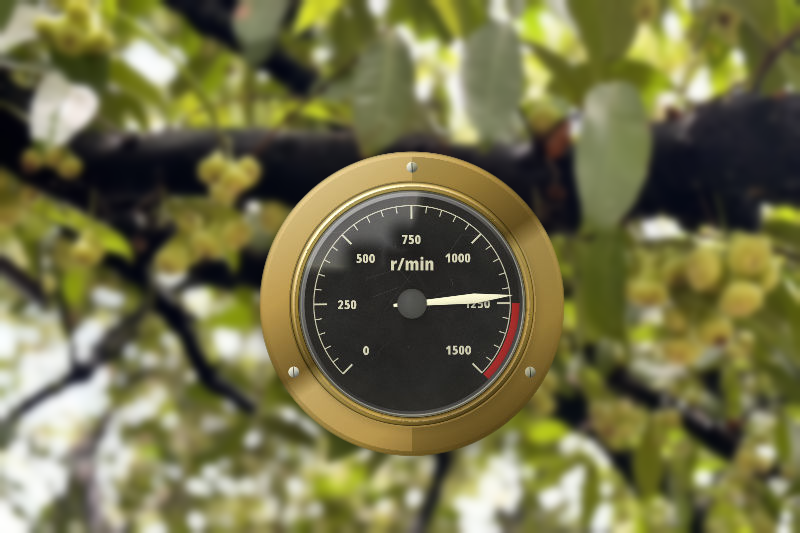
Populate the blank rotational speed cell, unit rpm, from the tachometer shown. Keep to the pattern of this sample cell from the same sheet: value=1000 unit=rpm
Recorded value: value=1225 unit=rpm
